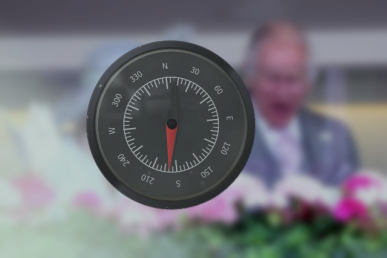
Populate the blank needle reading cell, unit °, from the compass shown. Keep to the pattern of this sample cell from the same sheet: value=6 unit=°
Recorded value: value=190 unit=°
